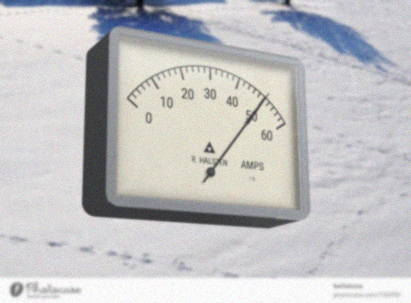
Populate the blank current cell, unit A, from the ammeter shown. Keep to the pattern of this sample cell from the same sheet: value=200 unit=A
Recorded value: value=50 unit=A
